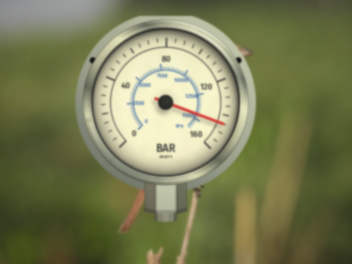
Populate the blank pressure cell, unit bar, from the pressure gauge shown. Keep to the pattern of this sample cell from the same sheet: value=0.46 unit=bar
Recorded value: value=145 unit=bar
